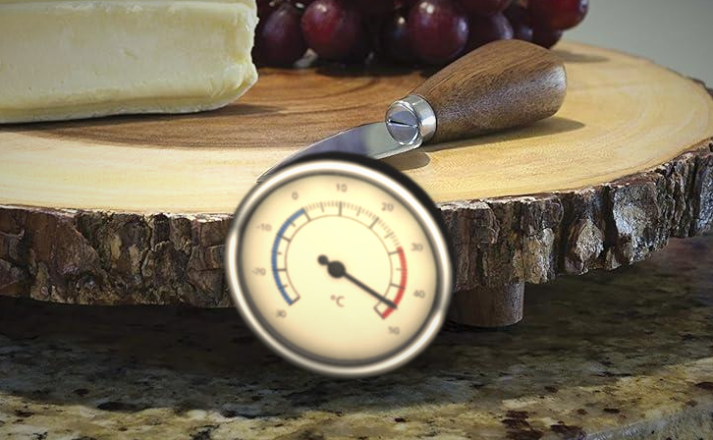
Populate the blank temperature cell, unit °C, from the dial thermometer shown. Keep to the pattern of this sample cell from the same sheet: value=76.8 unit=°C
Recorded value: value=45 unit=°C
